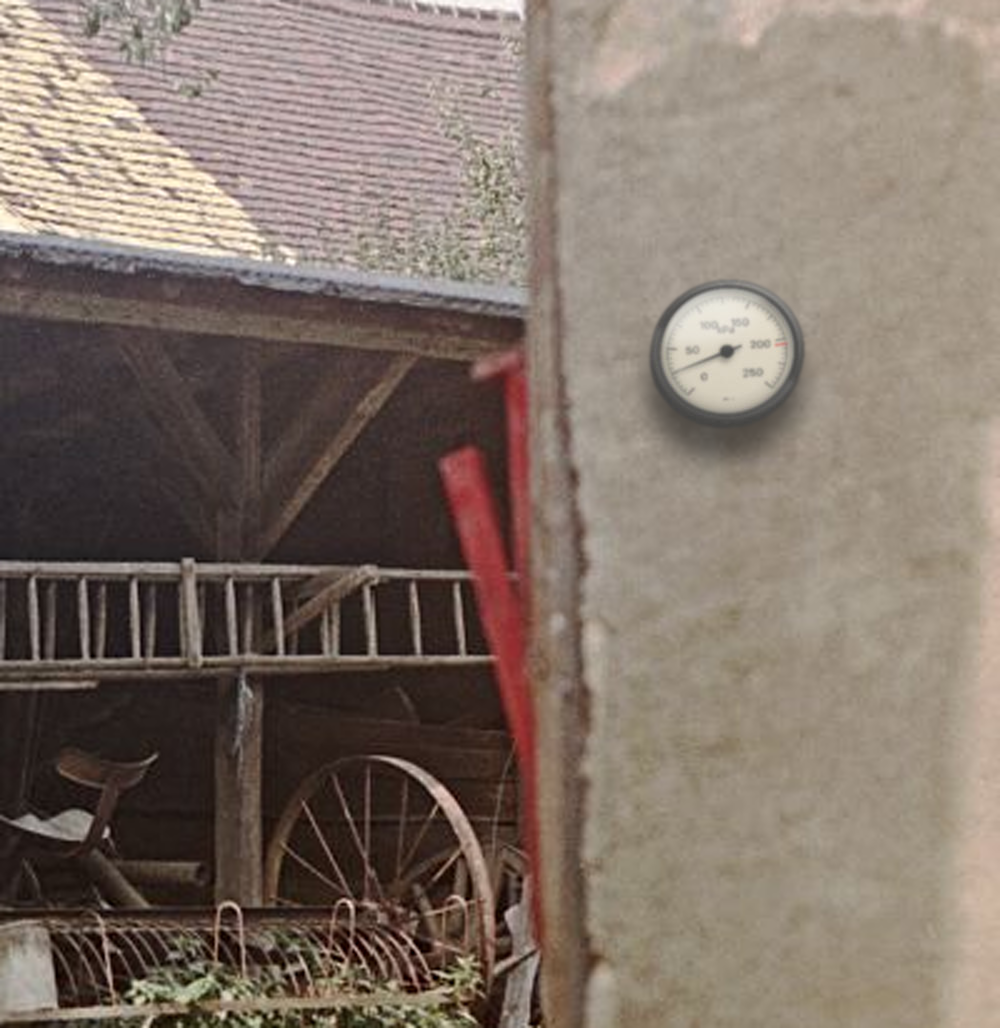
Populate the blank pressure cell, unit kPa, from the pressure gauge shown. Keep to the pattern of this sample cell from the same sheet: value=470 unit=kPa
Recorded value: value=25 unit=kPa
